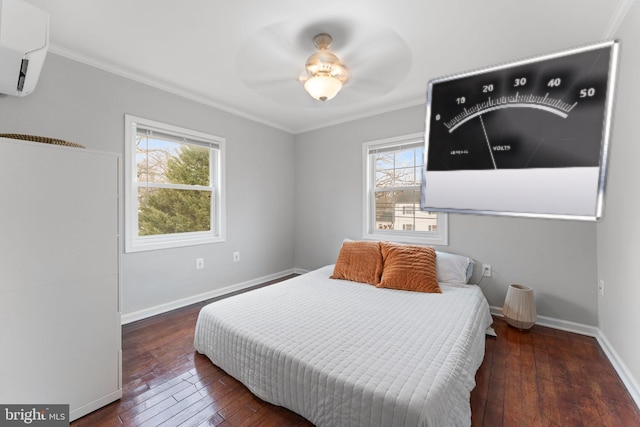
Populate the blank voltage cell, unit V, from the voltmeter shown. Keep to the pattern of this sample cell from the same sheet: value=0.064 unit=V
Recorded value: value=15 unit=V
